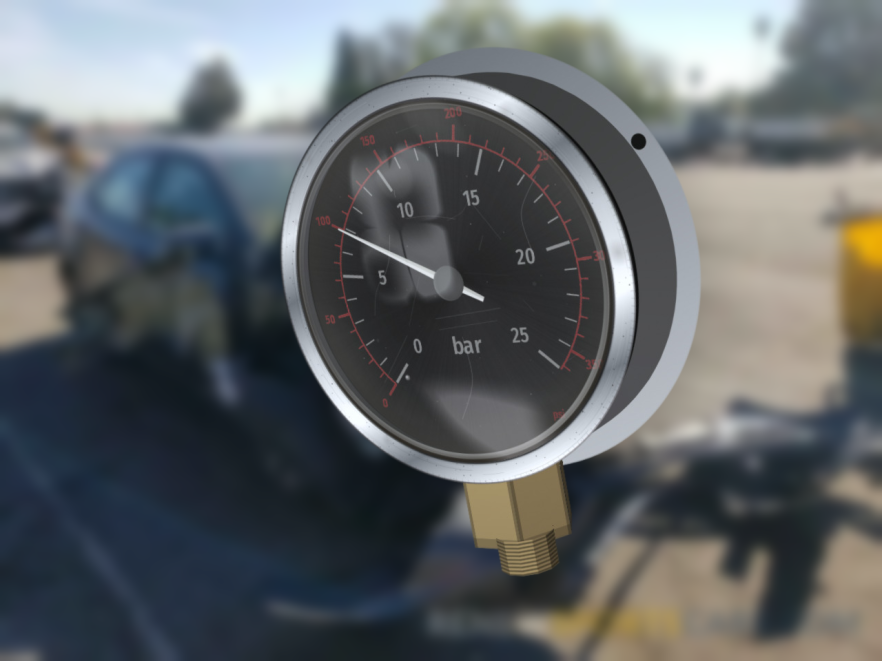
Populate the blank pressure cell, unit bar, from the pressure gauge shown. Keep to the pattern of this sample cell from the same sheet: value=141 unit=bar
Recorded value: value=7 unit=bar
